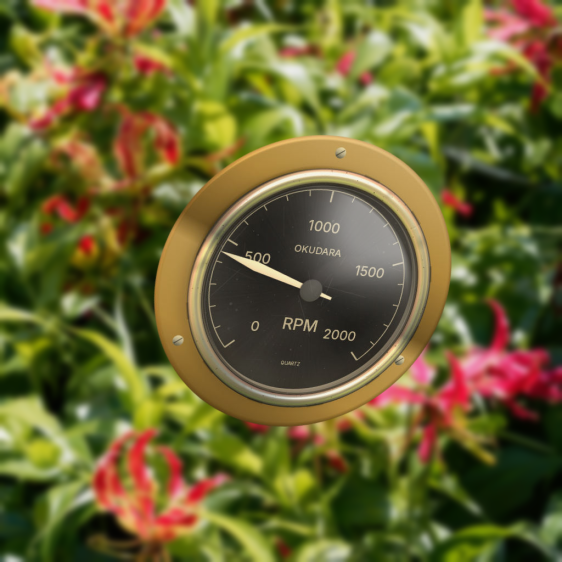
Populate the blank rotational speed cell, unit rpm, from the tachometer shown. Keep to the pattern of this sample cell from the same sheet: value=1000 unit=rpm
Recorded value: value=450 unit=rpm
